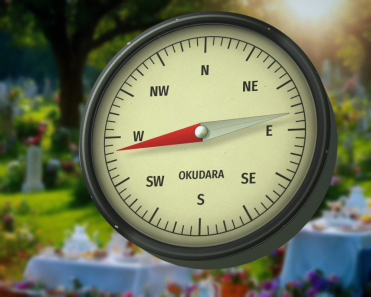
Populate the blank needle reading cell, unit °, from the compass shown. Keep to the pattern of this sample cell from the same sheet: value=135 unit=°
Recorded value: value=260 unit=°
